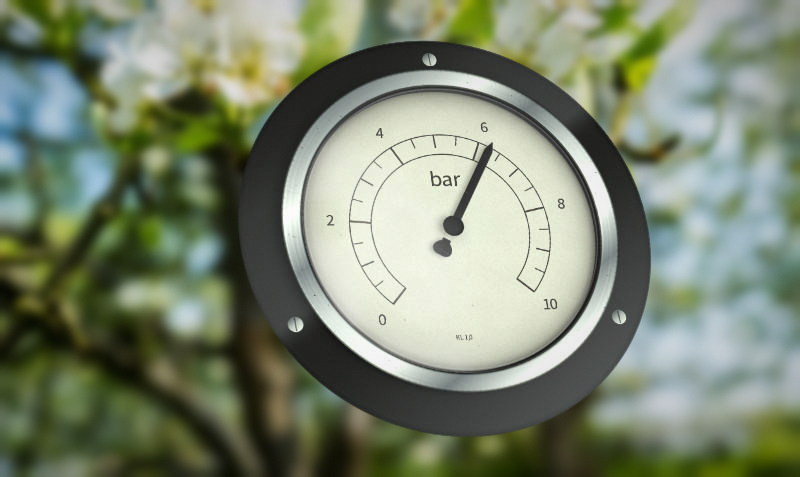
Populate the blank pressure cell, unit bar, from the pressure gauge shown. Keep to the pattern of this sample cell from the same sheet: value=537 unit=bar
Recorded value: value=6.25 unit=bar
